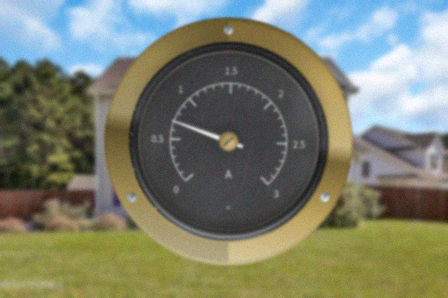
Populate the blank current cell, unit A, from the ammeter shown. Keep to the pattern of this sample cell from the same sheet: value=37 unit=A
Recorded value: value=0.7 unit=A
